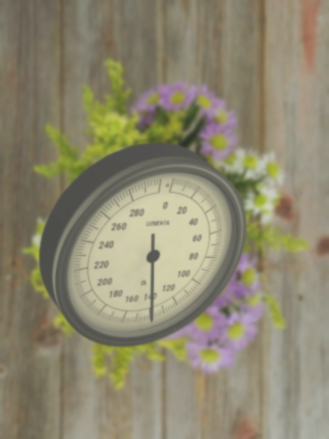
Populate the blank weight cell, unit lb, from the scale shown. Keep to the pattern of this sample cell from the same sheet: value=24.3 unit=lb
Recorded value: value=140 unit=lb
